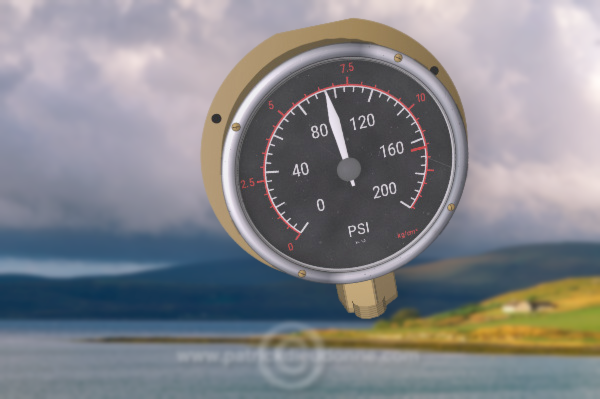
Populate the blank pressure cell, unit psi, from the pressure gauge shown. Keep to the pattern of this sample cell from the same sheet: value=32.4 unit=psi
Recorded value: value=95 unit=psi
